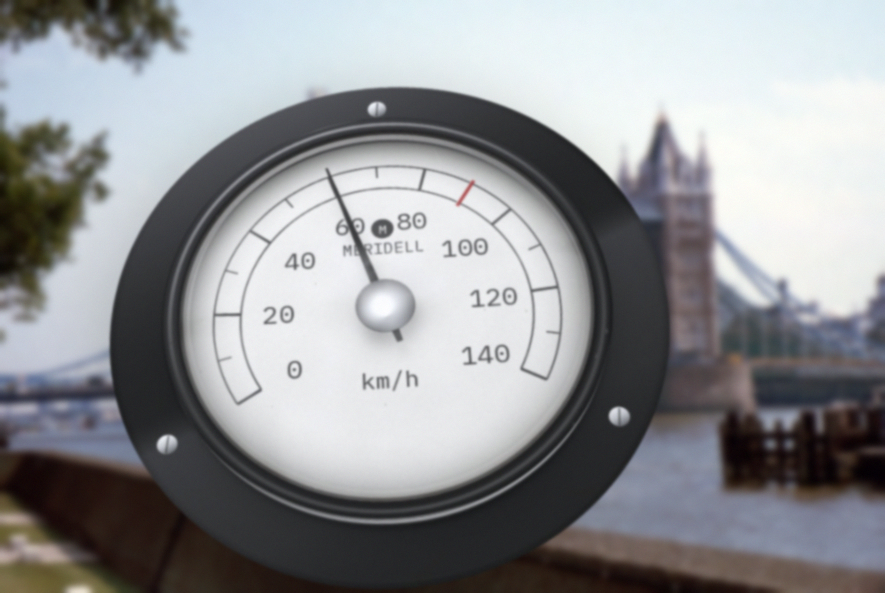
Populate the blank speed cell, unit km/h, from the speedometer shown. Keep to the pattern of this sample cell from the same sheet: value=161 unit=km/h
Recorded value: value=60 unit=km/h
